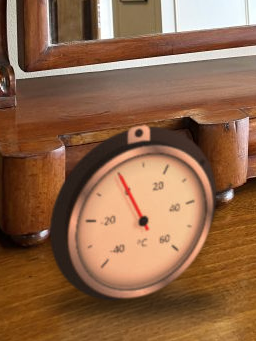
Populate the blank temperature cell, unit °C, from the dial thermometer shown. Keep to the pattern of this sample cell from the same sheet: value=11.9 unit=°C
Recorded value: value=0 unit=°C
